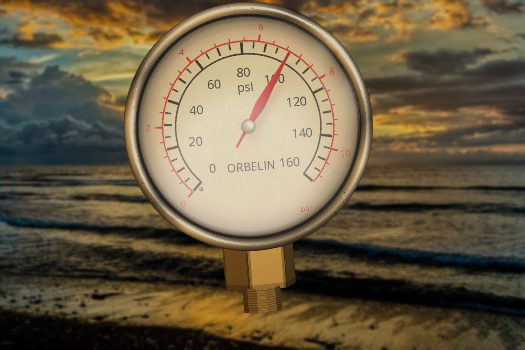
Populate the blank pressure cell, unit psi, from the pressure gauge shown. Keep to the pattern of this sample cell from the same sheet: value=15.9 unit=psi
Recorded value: value=100 unit=psi
